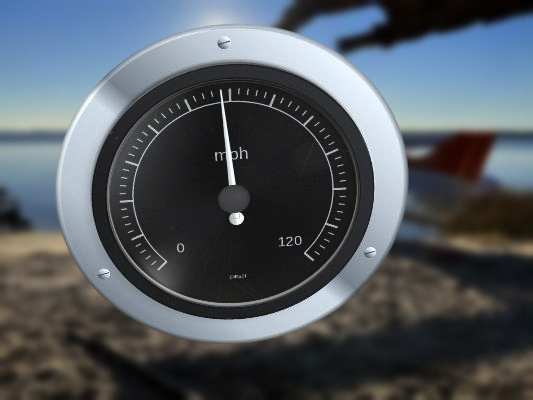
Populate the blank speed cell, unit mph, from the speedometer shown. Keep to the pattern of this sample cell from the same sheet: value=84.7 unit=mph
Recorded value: value=58 unit=mph
